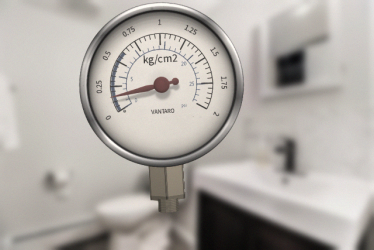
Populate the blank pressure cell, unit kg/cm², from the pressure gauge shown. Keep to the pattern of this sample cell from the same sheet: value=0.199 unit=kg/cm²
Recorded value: value=0.15 unit=kg/cm²
